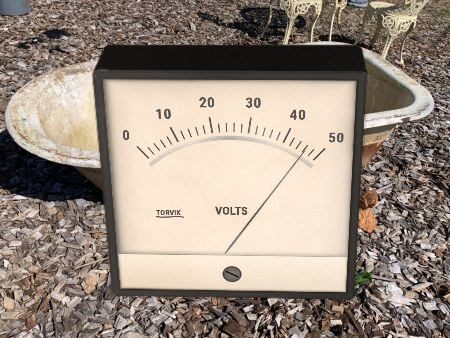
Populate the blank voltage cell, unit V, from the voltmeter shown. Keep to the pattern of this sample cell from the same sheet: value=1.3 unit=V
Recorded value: value=46 unit=V
